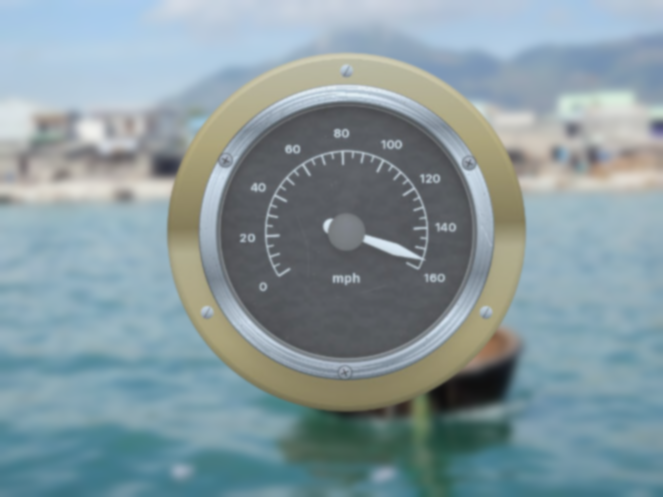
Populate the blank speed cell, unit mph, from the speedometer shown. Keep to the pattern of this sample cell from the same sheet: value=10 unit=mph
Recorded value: value=155 unit=mph
